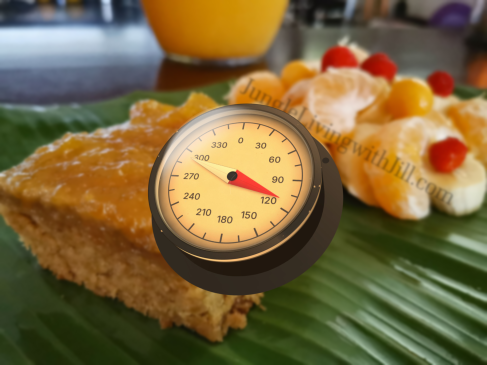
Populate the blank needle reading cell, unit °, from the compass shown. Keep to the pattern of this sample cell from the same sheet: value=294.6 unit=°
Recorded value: value=112.5 unit=°
